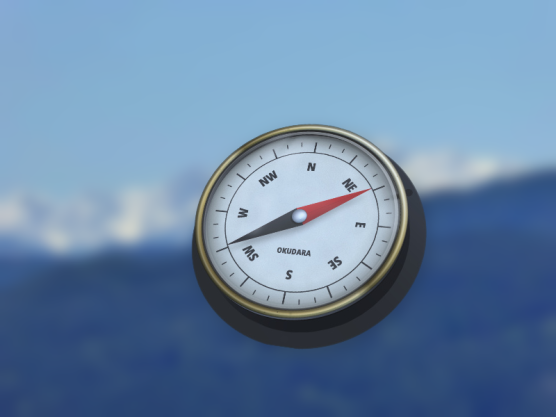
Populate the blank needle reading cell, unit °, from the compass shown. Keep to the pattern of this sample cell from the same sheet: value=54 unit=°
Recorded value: value=60 unit=°
